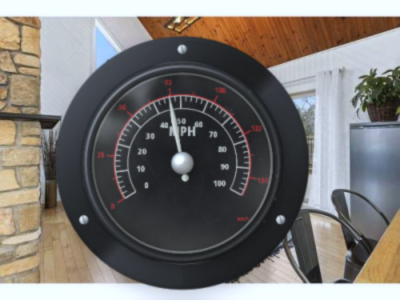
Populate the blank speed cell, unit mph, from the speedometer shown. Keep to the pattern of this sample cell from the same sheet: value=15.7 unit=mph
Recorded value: value=46 unit=mph
